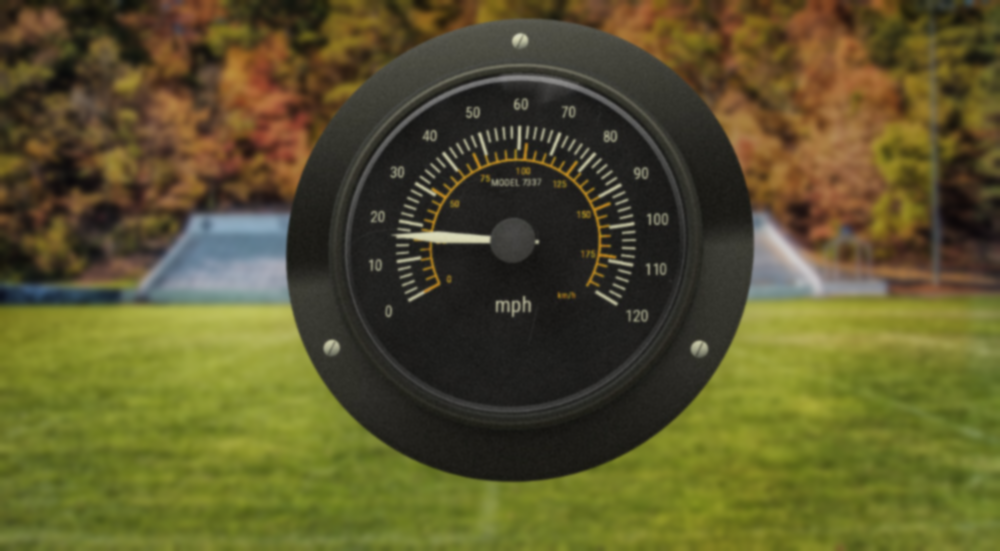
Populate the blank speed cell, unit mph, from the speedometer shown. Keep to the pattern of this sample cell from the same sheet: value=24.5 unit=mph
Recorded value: value=16 unit=mph
